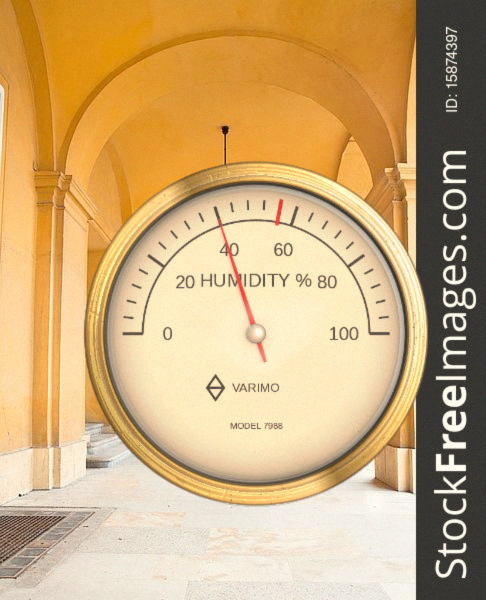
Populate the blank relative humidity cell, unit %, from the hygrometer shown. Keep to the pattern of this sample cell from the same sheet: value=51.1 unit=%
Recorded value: value=40 unit=%
